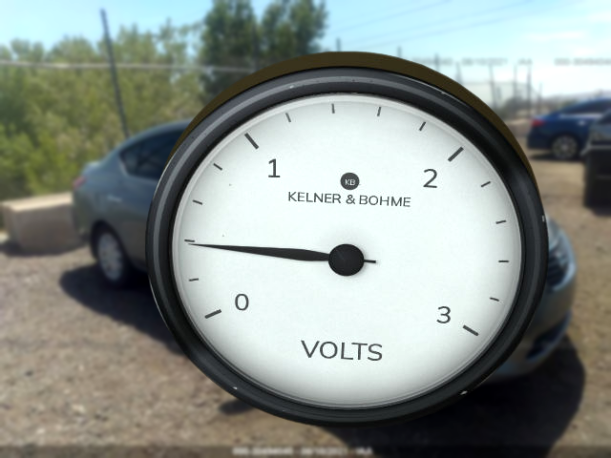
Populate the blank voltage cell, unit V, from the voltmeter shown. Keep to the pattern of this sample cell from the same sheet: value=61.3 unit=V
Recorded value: value=0.4 unit=V
